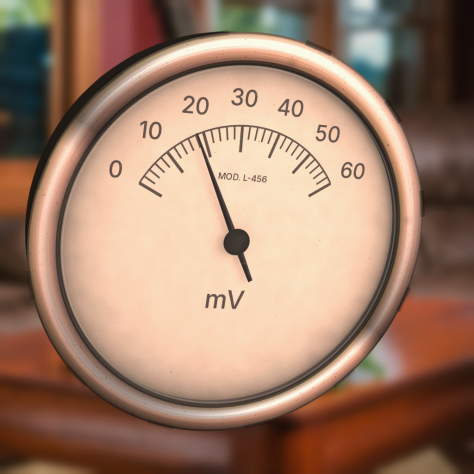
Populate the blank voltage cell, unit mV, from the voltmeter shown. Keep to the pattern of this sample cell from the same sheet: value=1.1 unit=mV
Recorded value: value=18 unit=mV
